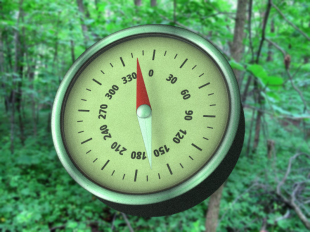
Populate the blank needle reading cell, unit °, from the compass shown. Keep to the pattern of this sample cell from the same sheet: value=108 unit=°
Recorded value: value=345 unit=°
